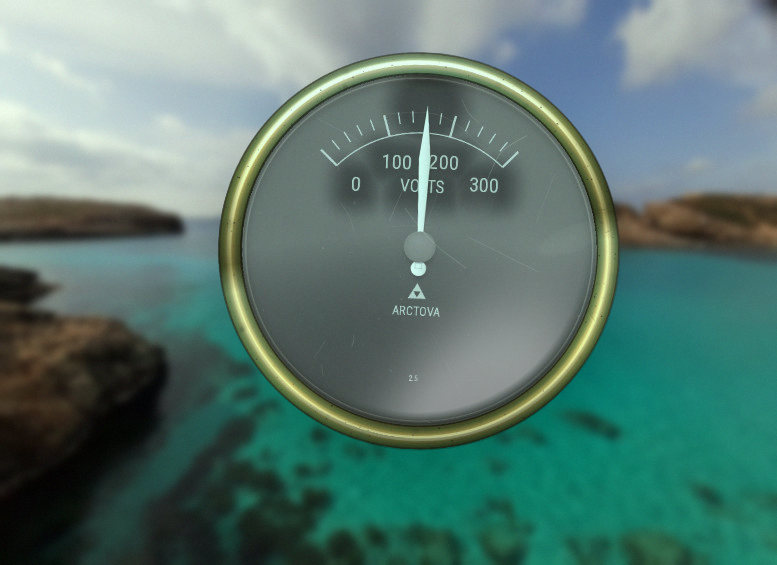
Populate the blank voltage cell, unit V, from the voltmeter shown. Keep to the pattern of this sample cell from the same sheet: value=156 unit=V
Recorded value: value=160 unit=V
